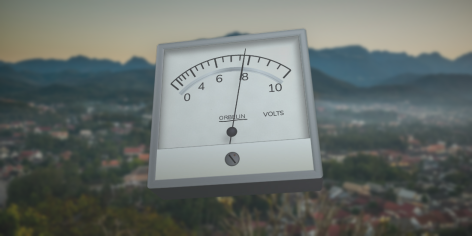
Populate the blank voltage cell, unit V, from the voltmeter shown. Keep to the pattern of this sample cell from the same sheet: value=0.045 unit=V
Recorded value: value=7.75 unit=V
